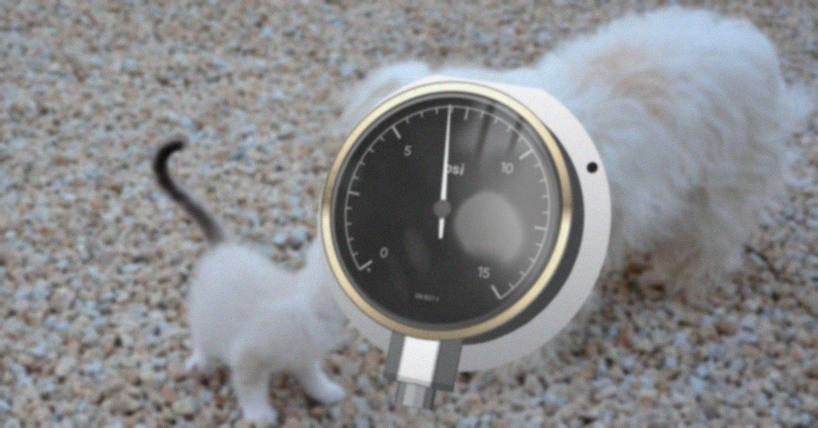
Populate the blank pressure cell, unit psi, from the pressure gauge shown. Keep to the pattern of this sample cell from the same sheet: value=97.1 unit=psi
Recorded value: value=7 unit=psi
